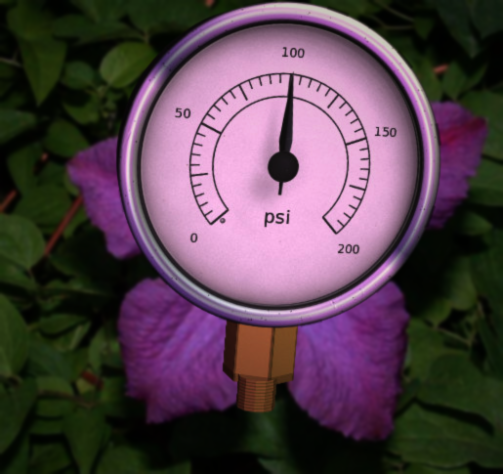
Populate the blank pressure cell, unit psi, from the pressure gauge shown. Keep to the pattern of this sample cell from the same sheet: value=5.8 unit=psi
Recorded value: value=100 unit=psi
